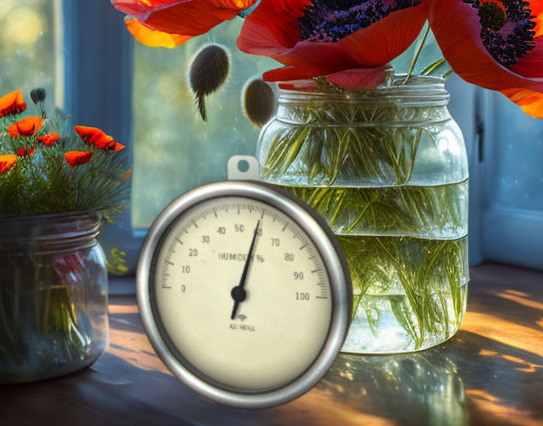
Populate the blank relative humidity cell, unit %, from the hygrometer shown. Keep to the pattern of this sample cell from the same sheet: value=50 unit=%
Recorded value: value=60 unit=%
